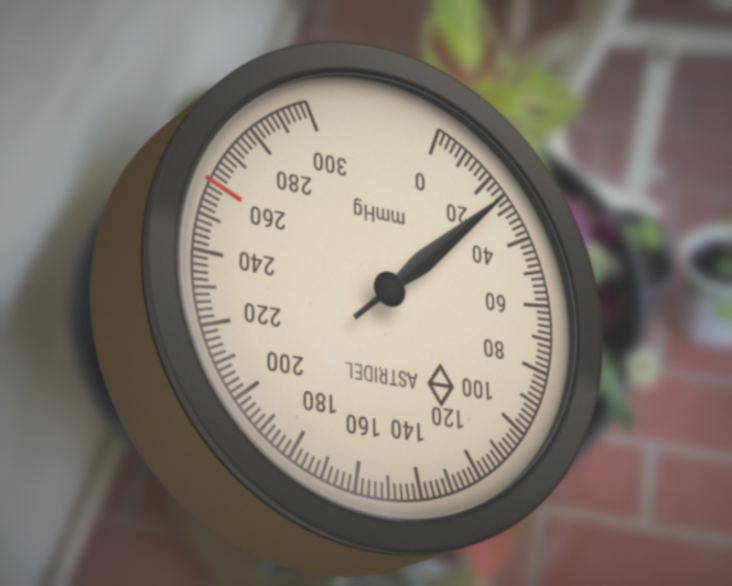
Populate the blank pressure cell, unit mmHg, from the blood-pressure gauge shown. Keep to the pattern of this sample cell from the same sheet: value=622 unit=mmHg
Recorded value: value=26 unit=mmHg
